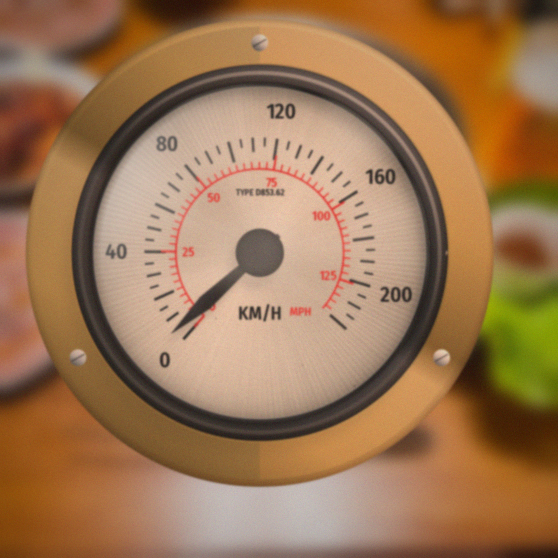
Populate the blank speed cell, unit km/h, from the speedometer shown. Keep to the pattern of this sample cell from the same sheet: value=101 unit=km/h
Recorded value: value=5 unit=km/h
